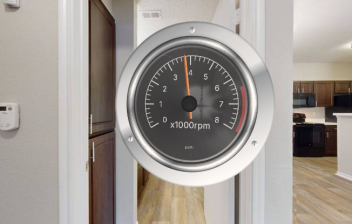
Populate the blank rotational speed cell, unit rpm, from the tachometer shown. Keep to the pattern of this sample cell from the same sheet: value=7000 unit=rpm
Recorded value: value=3800 unit=rpm
